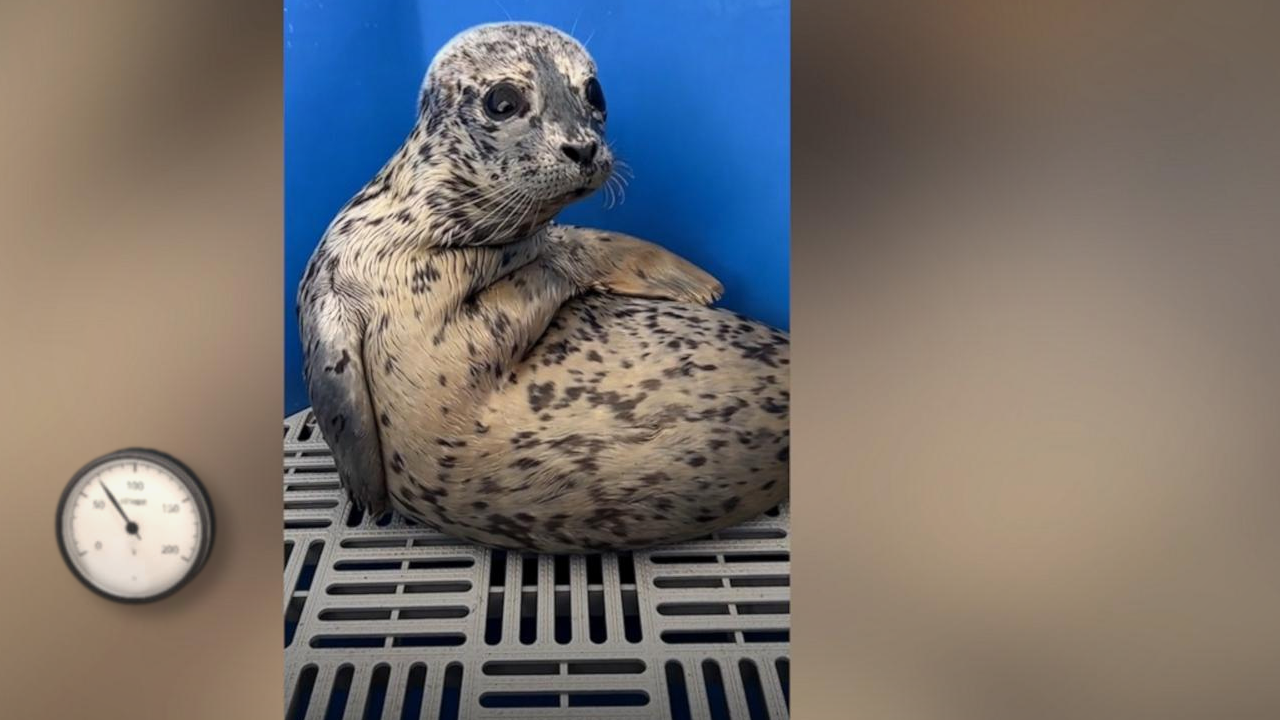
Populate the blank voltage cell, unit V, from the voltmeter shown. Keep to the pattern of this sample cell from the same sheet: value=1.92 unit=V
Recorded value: value=70 unit=V
